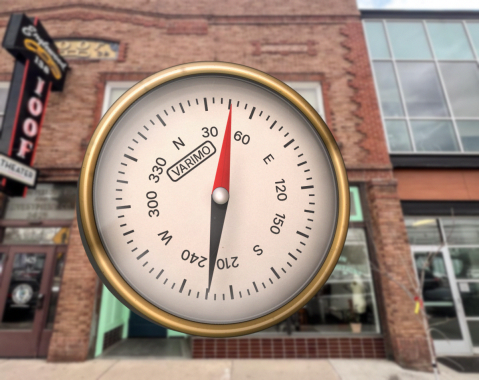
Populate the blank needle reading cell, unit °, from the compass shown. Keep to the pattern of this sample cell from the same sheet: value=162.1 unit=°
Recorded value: value=45 unit=°
